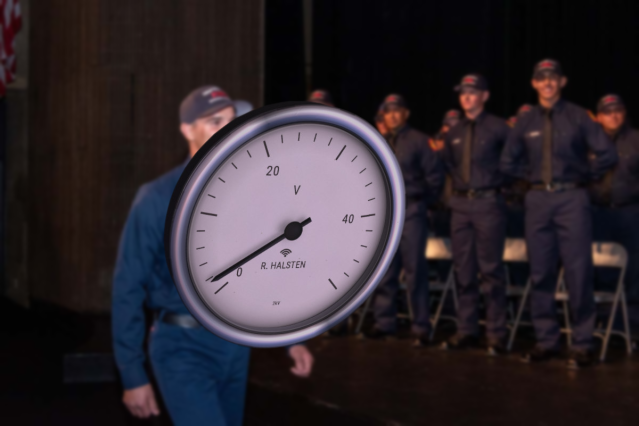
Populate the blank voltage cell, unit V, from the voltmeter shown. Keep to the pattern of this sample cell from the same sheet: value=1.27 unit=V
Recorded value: value=2 unit=V
